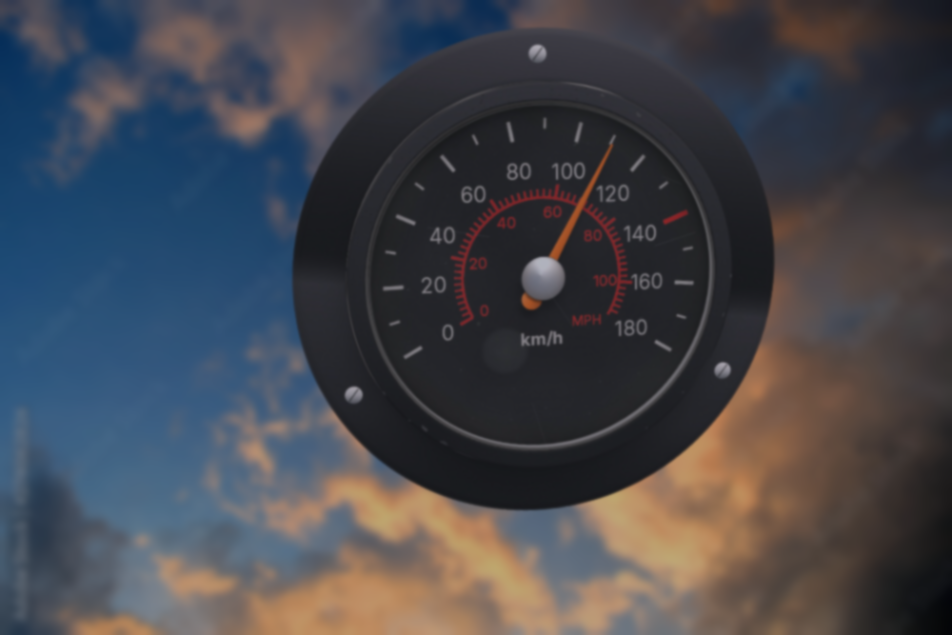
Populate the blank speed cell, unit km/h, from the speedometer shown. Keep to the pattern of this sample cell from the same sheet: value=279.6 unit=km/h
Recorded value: value=110 unit=km/h
